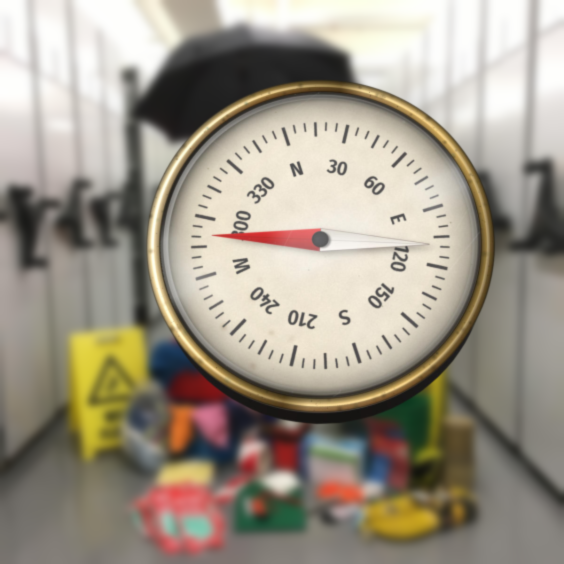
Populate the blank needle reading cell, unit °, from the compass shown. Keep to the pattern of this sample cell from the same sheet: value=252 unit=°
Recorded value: value=290 unit=°
